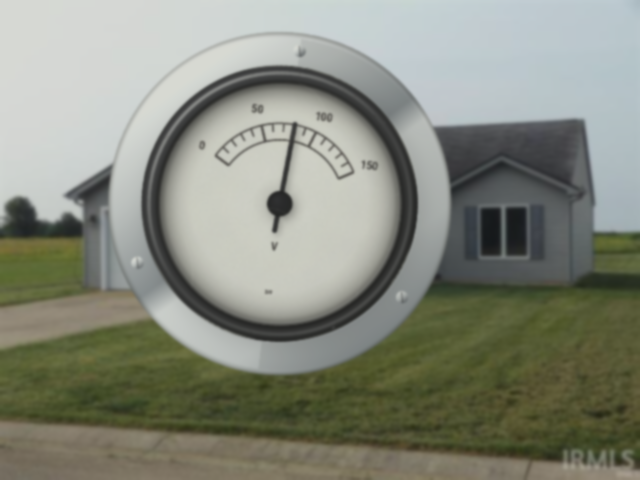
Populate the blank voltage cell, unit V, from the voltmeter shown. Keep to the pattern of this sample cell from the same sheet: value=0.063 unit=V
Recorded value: value=80 unit=V
